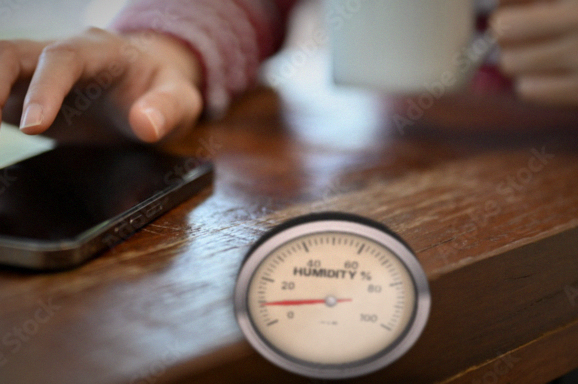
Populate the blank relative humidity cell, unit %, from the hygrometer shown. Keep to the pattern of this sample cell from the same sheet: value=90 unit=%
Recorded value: value=10 unit=%
